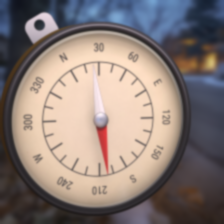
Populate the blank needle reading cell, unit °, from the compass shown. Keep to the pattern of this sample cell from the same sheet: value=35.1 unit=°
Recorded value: value=202.5 unit=°
